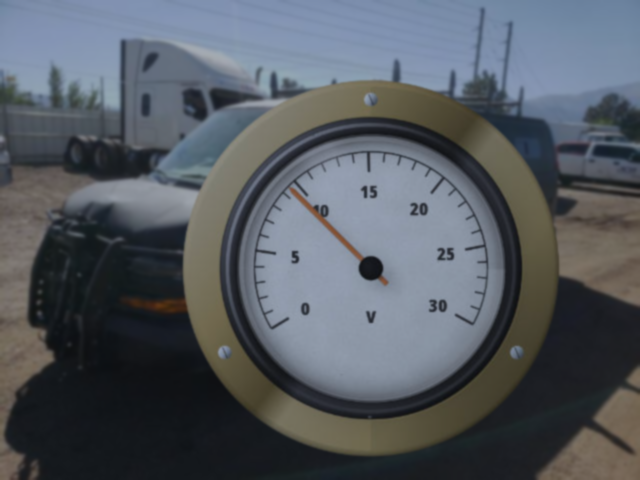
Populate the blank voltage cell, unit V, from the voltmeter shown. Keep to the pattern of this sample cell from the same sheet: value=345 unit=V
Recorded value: value=9.5 unit=V
